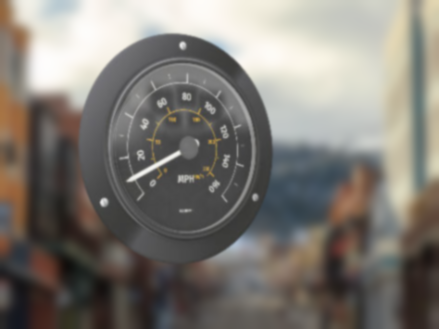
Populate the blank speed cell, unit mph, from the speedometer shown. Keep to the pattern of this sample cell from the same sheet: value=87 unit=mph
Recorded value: value=10 unit=mph
